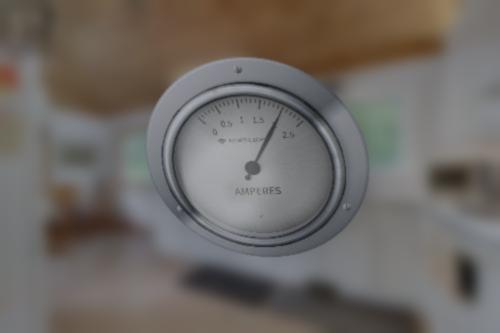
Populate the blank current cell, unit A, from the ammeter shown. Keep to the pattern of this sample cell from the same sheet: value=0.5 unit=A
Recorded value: value=2 unit=A
